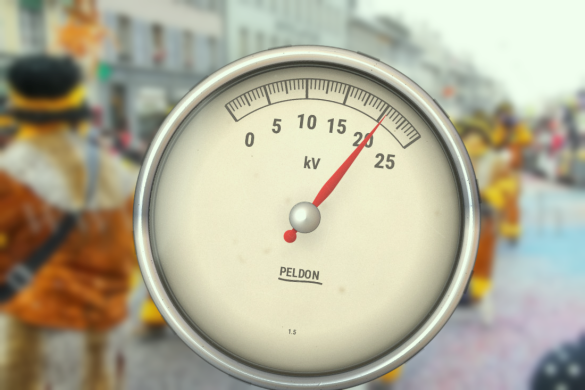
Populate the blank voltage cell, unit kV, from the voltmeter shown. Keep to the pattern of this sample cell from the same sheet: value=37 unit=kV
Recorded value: value=20.5 unit=kV
